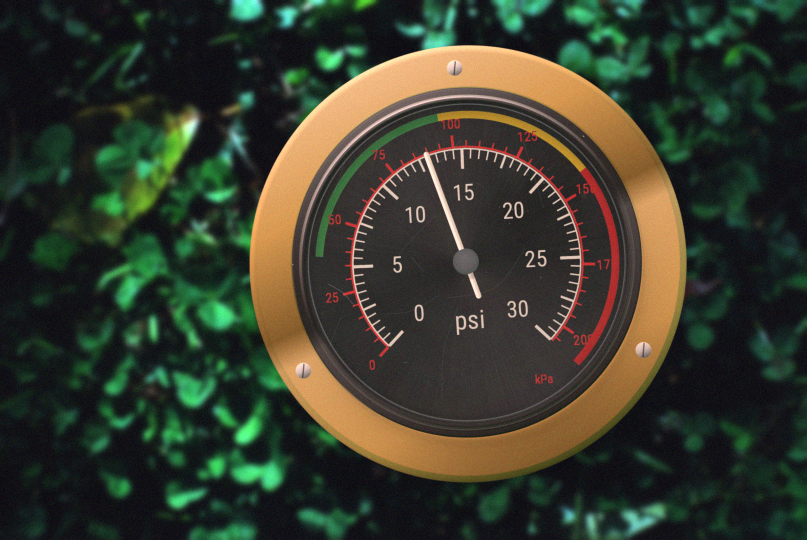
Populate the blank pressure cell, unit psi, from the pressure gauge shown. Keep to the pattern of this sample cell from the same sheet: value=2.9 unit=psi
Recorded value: value=13 unit=psi
